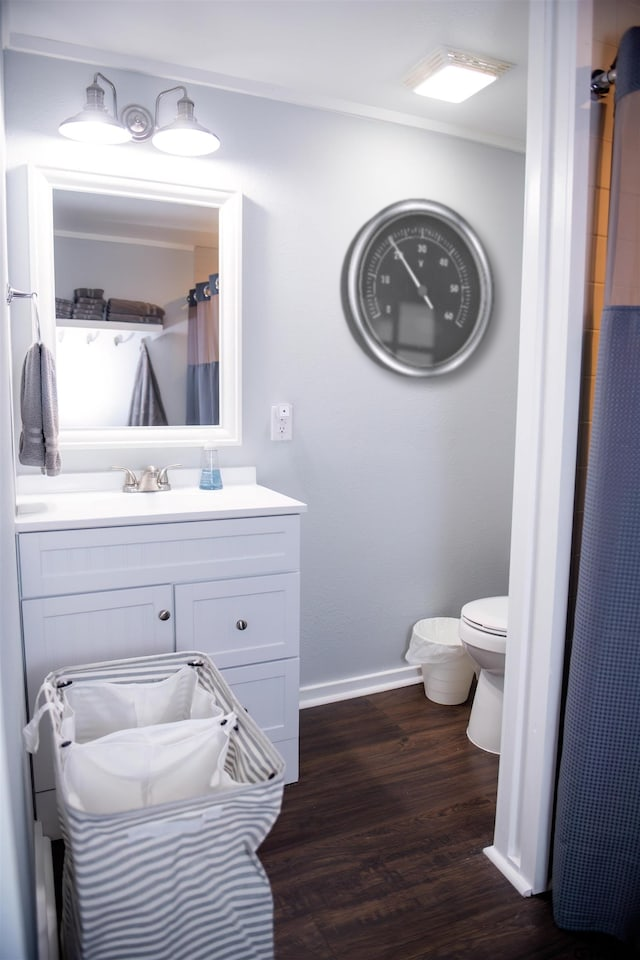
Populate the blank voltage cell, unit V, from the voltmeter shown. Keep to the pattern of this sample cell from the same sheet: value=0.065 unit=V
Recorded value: value=20 unit=V
